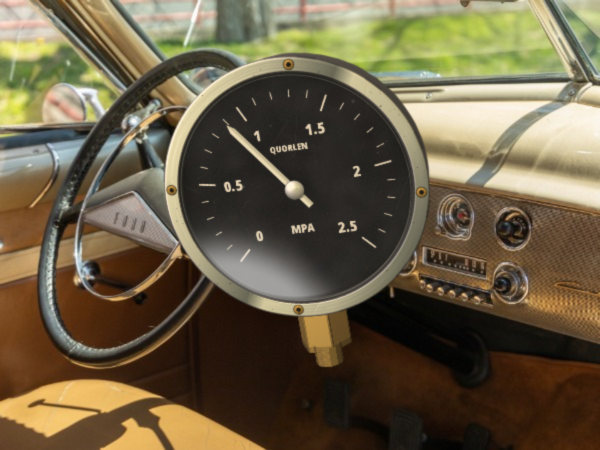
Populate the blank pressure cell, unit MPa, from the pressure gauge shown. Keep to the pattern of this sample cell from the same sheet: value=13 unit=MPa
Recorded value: value=0.9 unit=MPa
